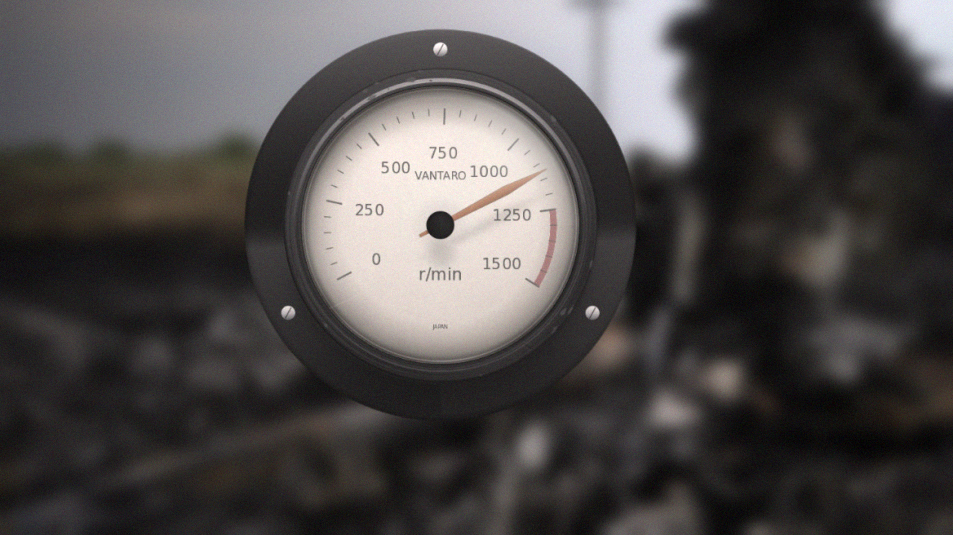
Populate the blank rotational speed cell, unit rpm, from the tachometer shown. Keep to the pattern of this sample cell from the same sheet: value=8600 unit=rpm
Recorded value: value=1125 unit=rpm
